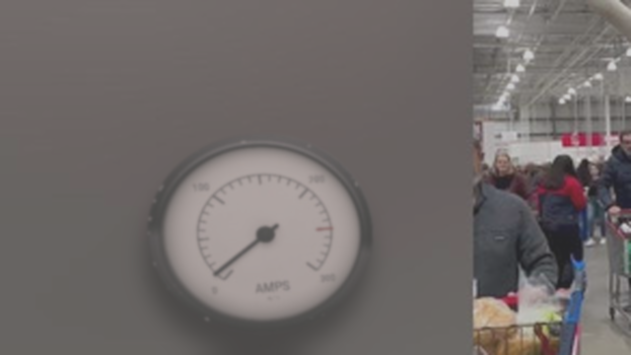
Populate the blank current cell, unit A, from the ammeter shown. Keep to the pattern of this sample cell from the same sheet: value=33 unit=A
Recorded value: value=10 unit=A
